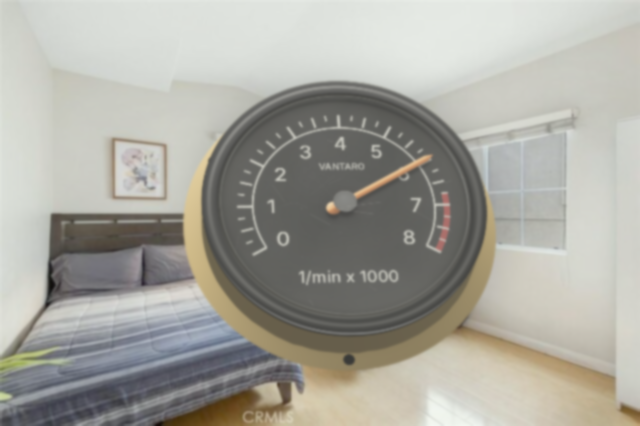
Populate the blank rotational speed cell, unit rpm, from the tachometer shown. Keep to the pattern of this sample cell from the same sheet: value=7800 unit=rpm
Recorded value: value=6000 unit=rpm
